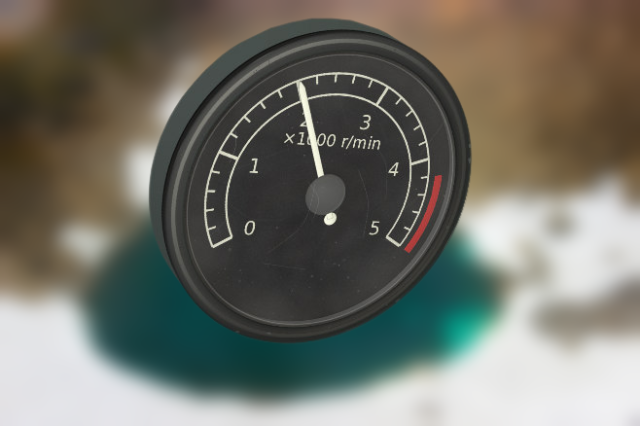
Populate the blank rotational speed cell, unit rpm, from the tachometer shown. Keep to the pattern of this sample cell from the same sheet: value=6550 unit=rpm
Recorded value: value=2000 unit=rpm
